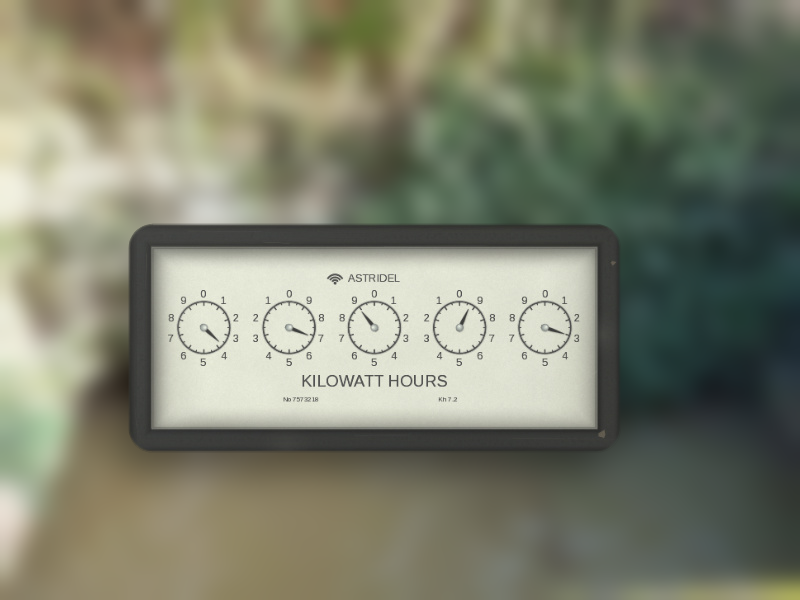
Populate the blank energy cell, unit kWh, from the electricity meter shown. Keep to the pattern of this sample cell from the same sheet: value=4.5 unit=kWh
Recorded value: value=36893 unit=kWh
